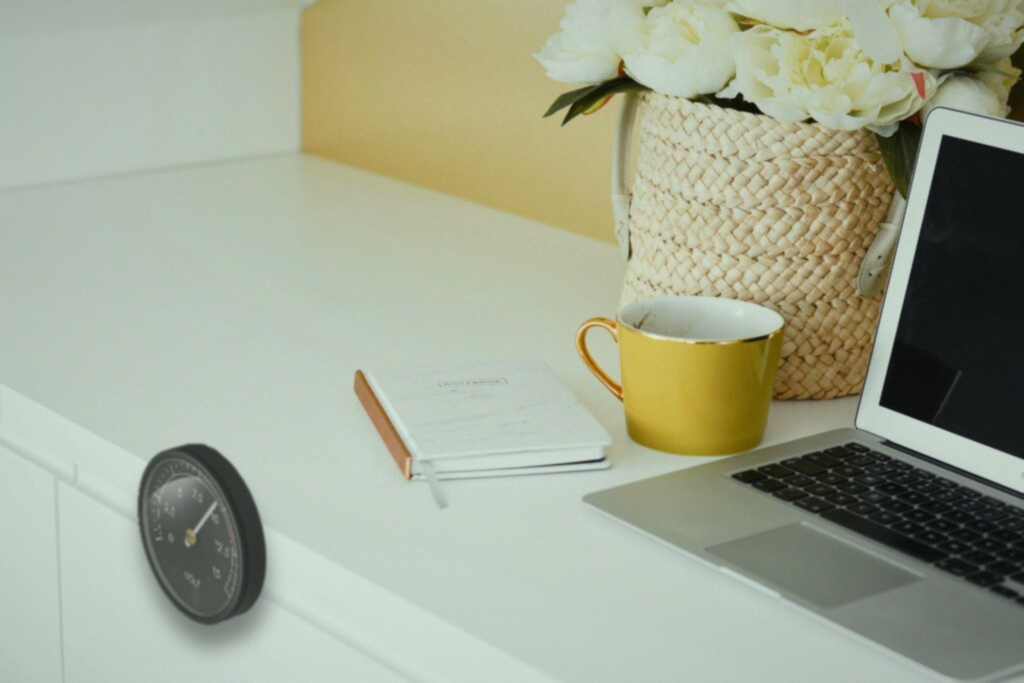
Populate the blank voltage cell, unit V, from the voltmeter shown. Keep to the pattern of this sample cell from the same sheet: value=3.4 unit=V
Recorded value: value=9.5 unit=V
